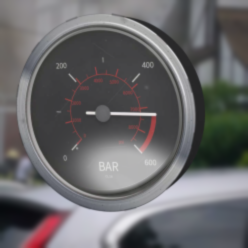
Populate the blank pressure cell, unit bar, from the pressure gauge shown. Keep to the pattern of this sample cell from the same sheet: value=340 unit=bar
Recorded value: value=500 unit=bar
